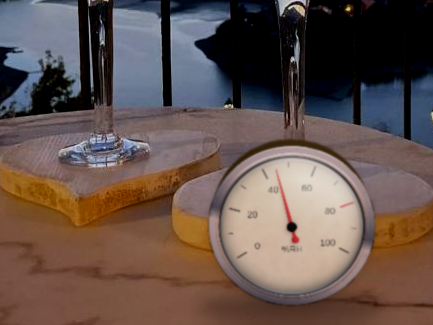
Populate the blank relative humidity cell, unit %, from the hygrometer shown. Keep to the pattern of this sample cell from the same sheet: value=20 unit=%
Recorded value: value=45 unit=%
